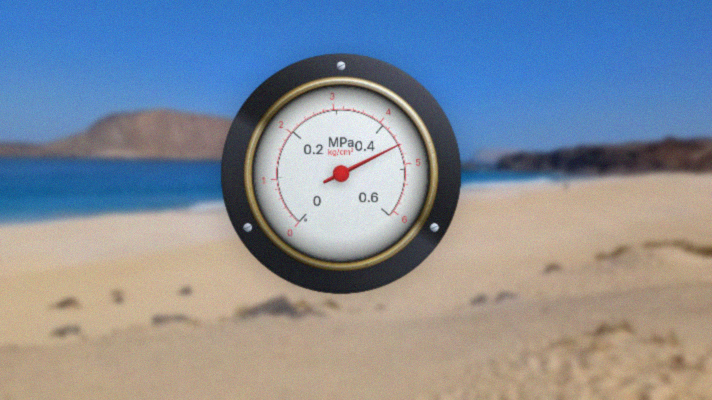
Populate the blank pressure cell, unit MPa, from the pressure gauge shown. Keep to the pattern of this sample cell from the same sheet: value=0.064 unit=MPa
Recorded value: value=0.45 unit=MPa
